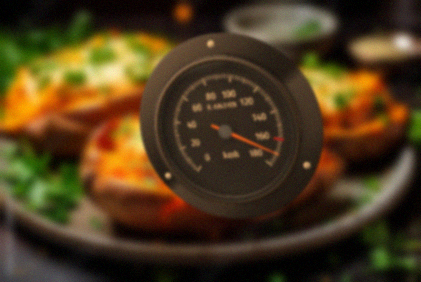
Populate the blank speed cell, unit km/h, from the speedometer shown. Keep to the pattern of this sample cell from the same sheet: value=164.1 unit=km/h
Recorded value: value=170 unit=km/h
